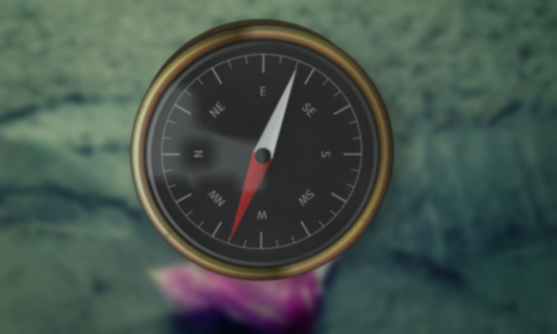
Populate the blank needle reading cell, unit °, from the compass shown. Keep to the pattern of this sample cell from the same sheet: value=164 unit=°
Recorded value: value=290 unit=°
